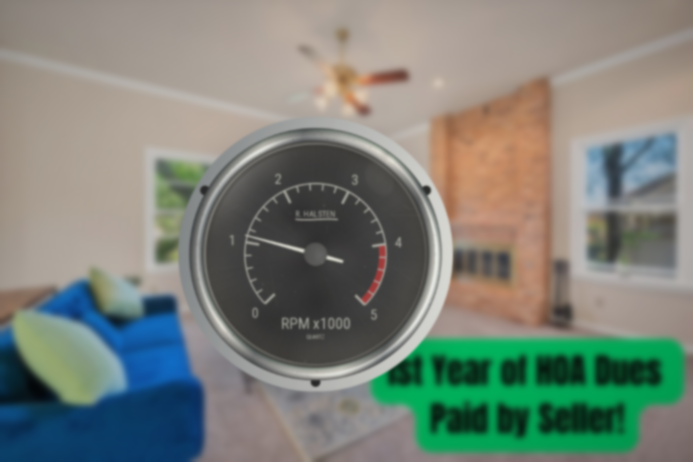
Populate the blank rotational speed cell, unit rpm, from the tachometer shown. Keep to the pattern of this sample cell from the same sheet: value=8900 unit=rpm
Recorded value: value=1100 unit=rpm
